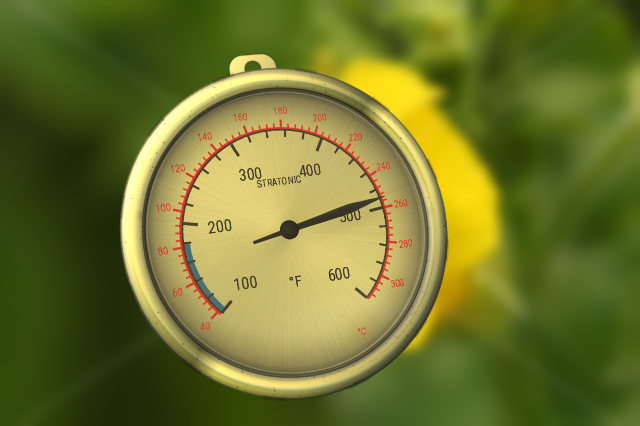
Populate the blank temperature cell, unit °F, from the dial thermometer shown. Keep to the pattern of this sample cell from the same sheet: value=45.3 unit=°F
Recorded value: value=490 unit=°F
